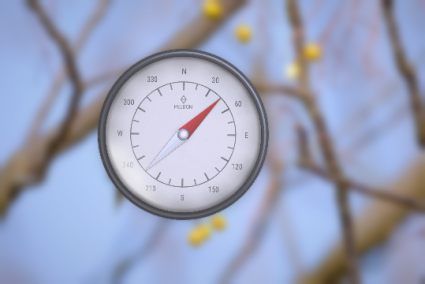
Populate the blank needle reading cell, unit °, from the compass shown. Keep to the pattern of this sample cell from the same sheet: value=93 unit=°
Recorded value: value=45 unit=°
